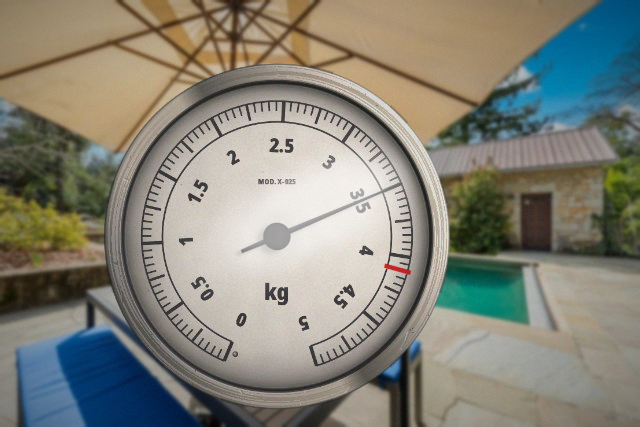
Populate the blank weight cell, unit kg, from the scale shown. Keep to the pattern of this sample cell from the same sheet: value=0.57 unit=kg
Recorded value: value=3.5 unit=kg
